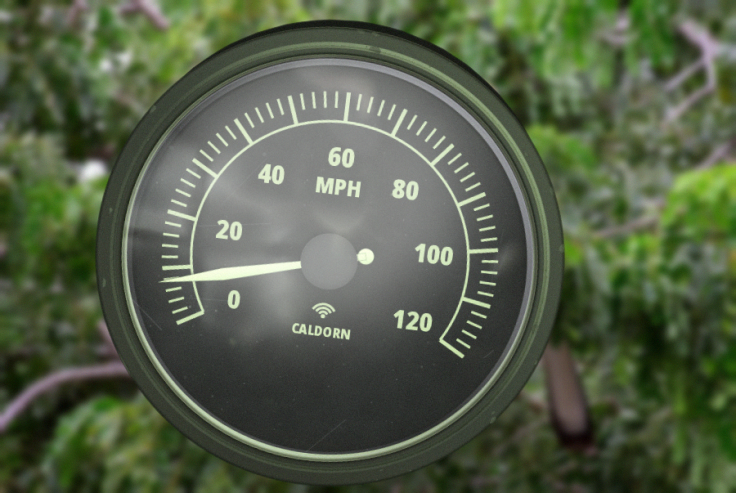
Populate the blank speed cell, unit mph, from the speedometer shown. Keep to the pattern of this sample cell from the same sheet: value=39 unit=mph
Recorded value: value=8 unit=mph
